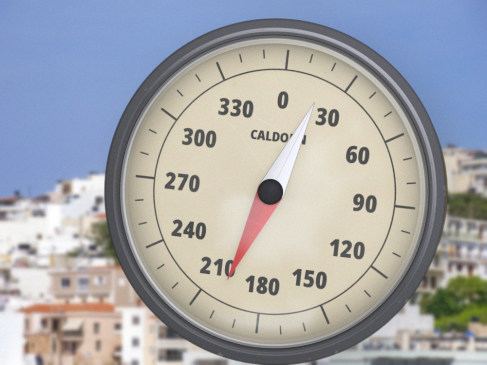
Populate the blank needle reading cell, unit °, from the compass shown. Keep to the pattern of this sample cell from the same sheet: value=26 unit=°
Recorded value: value=200 unit=°
